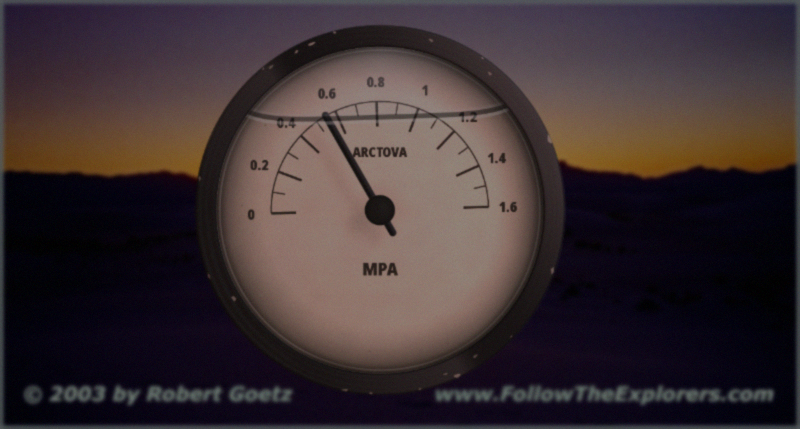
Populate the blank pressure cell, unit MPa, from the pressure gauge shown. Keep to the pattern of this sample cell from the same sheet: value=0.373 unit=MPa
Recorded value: value=0.55 unit=MPa
